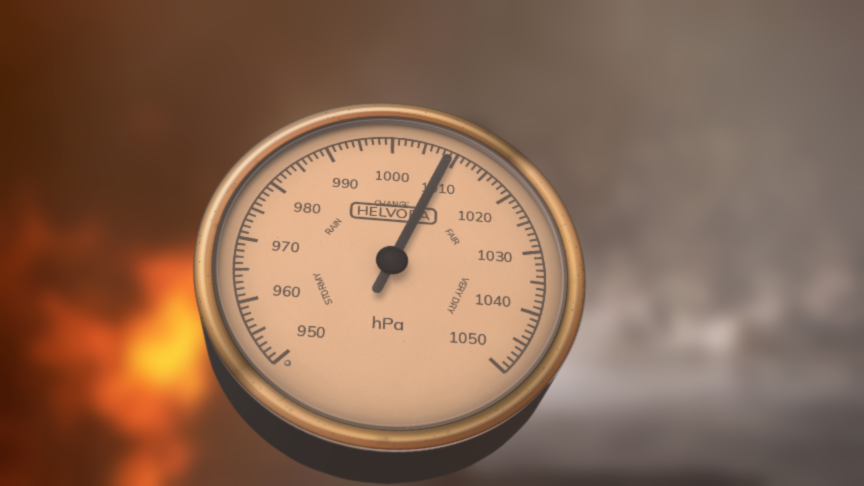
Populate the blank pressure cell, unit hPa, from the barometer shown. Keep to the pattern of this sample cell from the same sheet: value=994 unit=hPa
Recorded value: value=1009 unit=hPa
